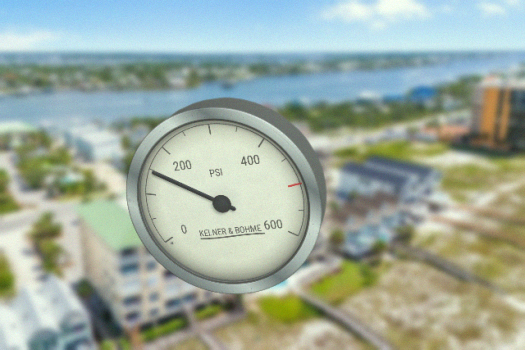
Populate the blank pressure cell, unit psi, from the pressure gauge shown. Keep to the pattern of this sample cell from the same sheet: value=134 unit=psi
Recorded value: value=150 unit=psi
